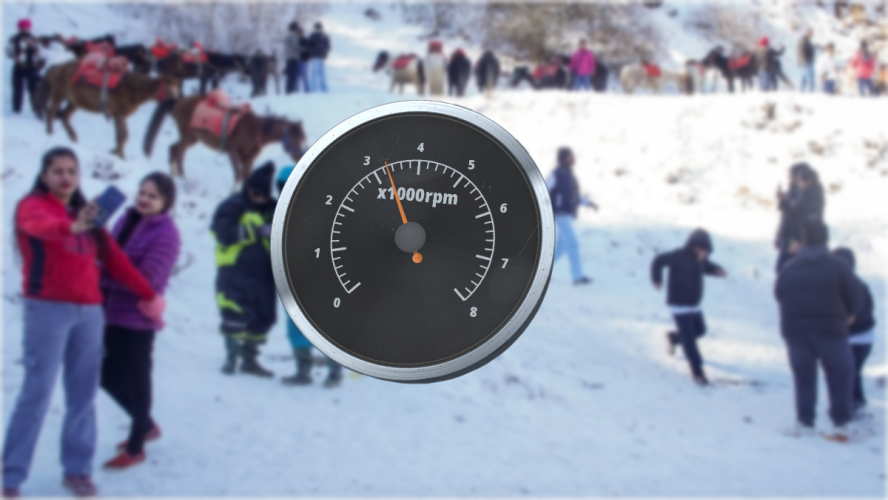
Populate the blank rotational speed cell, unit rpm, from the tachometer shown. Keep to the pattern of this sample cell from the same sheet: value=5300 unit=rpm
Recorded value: value=3300 unit=rpm
